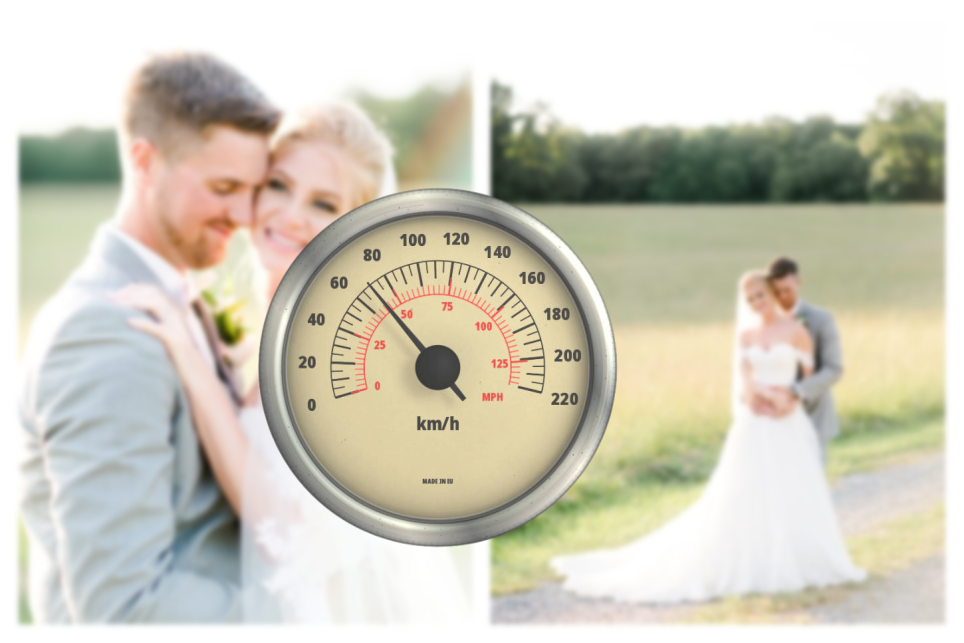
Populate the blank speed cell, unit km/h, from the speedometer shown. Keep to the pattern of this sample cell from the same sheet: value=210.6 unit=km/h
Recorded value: value=70 unit=km/h
